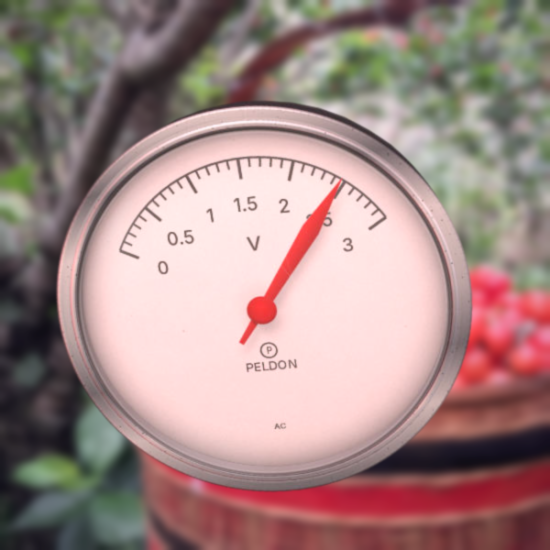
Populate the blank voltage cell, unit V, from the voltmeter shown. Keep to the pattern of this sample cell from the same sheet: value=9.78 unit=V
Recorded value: value=2.45 unit=V
